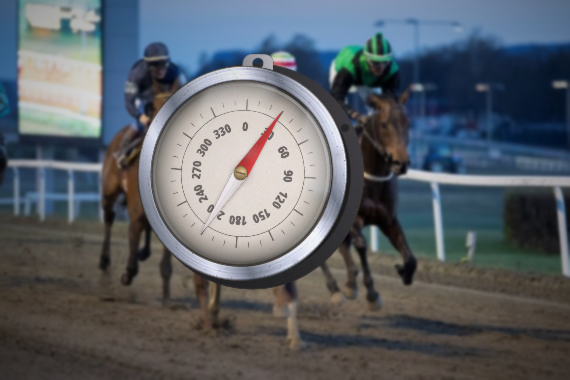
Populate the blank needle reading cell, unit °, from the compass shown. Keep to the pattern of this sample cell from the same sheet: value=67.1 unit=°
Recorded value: value=30 unit=°
